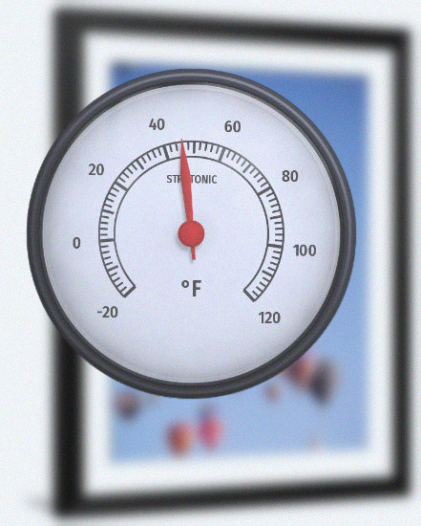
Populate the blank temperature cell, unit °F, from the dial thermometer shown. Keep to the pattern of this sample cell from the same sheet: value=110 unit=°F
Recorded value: value=46 unit=°F
